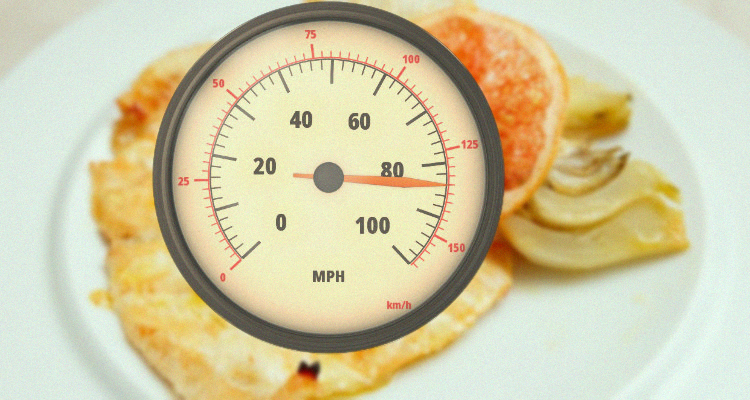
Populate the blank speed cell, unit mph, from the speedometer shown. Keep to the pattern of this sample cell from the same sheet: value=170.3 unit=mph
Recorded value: value=84 unit=mph
